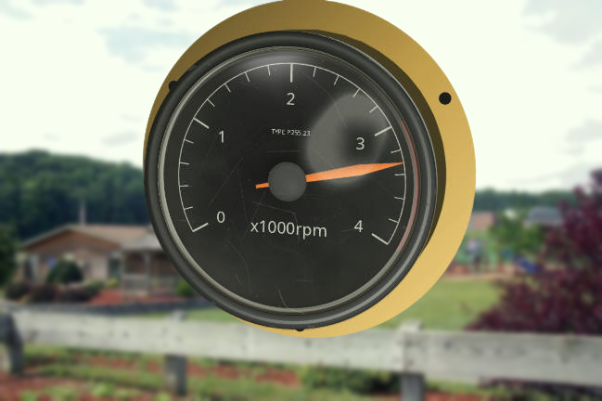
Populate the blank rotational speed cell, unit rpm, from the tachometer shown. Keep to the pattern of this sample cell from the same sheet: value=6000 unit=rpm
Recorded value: value=3300 unit=rpm
